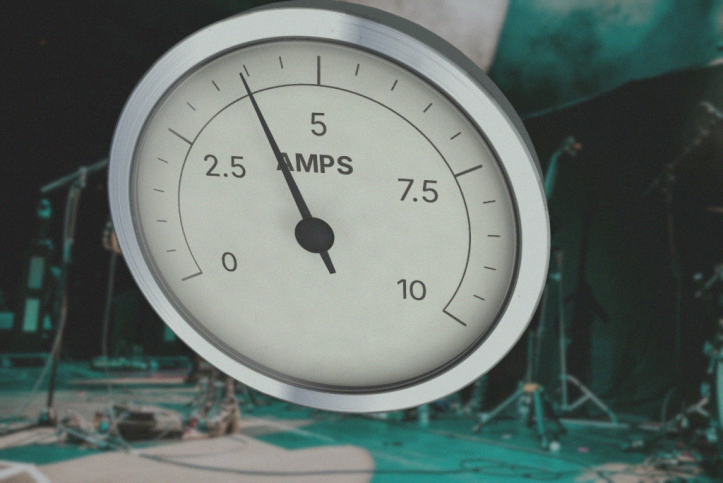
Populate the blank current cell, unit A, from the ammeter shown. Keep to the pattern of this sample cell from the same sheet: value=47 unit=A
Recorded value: value=4 unit=A
